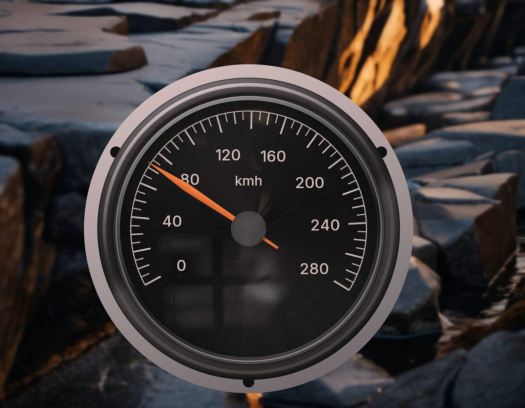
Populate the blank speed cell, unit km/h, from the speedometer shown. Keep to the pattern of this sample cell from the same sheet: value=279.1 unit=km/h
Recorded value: value=72.5 unit=km/h
